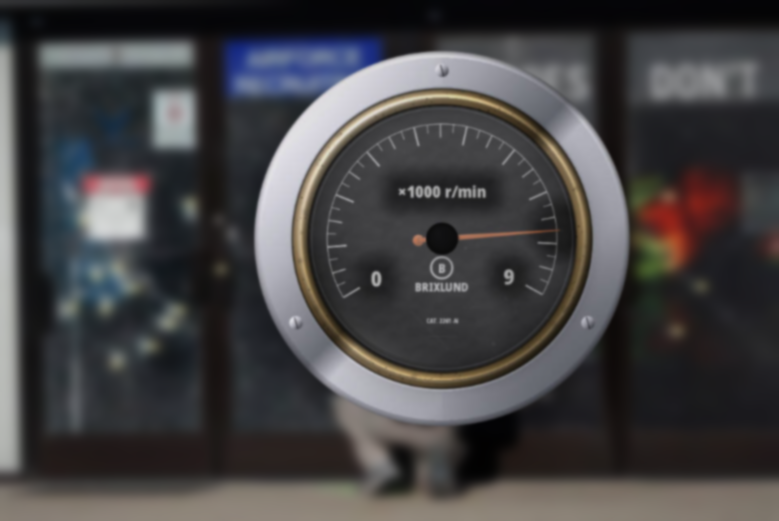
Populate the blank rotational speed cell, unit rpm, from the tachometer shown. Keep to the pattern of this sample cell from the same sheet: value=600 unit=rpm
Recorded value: value=7750 unit=rpm
